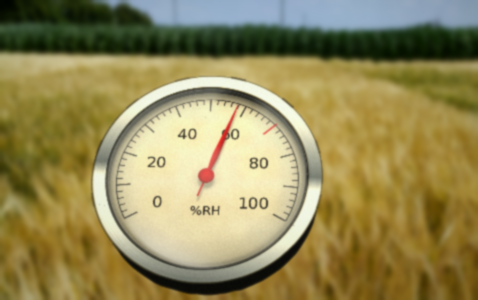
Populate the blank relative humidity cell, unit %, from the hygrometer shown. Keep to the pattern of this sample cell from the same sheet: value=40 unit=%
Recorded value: value=58 unit=%
